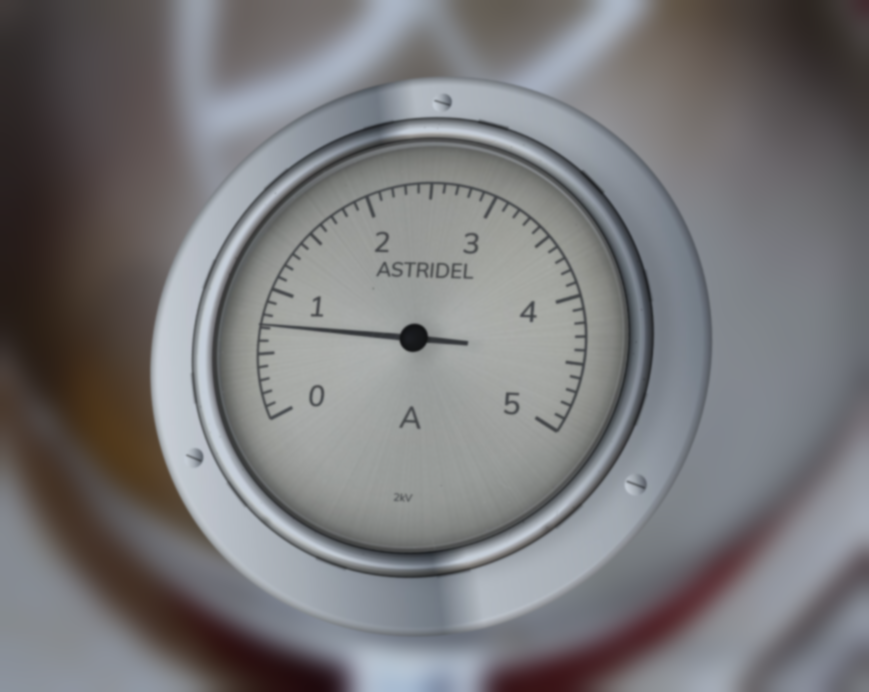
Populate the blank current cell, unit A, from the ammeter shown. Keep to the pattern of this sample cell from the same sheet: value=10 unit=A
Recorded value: value=0.7 unit=A
